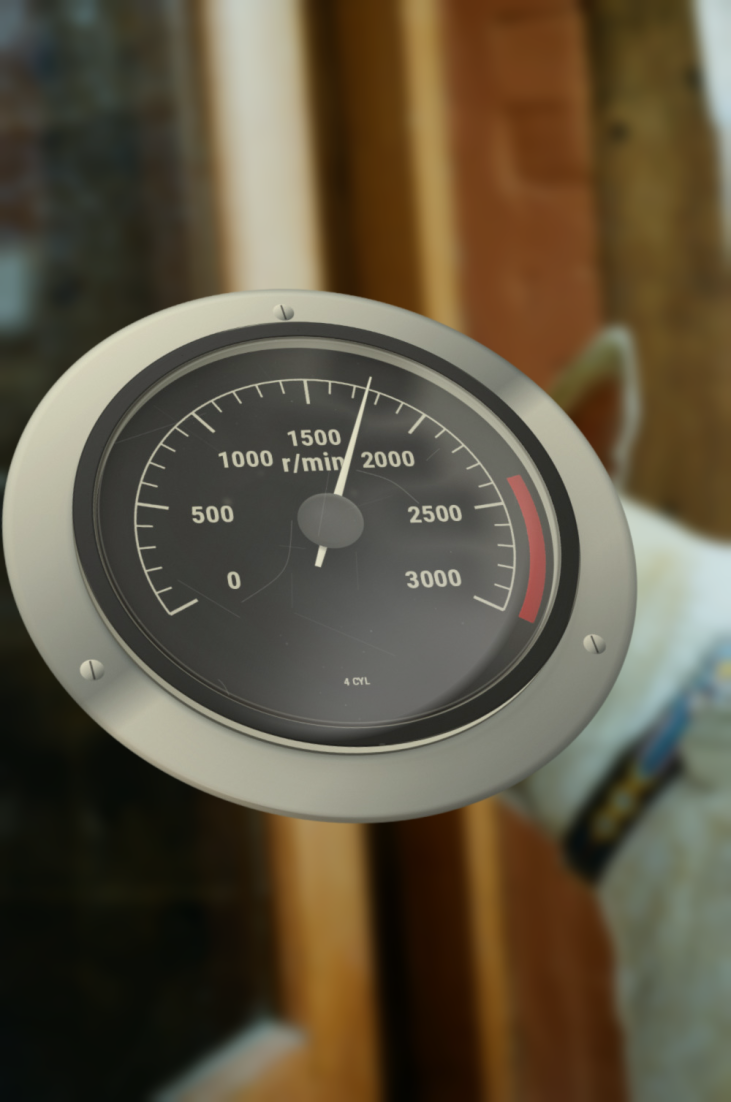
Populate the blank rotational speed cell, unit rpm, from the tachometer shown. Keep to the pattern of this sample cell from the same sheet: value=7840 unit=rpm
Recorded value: value=1750 unit=rpm
